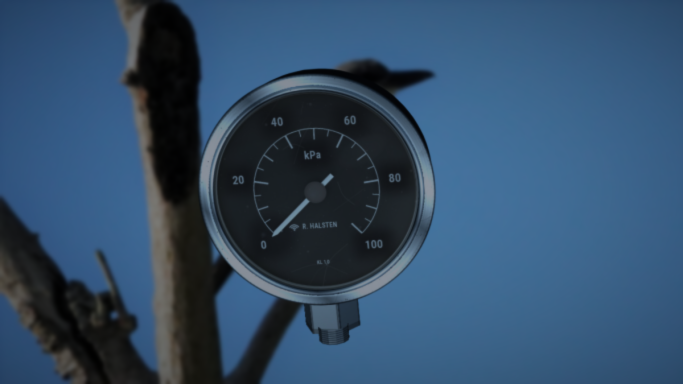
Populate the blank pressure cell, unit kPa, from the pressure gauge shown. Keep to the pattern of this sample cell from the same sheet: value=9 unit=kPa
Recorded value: value=0 unit=kPa
